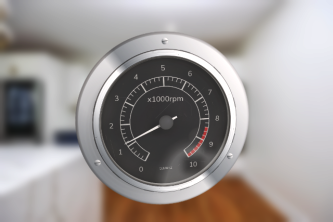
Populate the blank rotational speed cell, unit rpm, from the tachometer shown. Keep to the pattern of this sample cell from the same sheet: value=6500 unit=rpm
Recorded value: value=1200 unit=rpm
